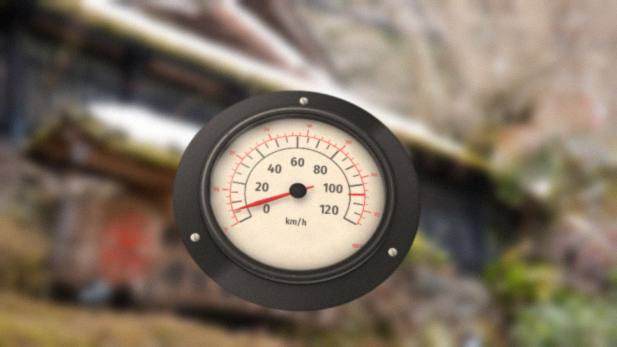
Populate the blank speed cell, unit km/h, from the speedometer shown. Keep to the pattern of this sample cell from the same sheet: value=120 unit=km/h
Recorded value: value=5 unit=km/h
